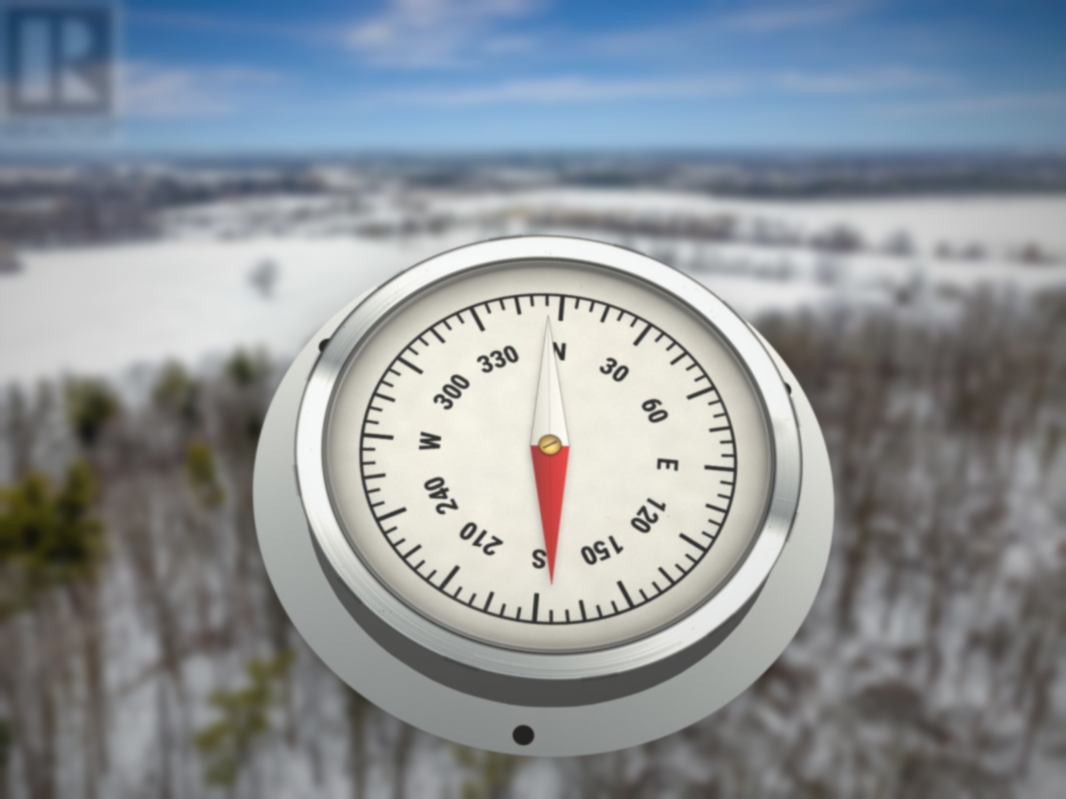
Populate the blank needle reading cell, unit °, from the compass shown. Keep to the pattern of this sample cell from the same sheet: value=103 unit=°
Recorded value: value=175 unit=°
